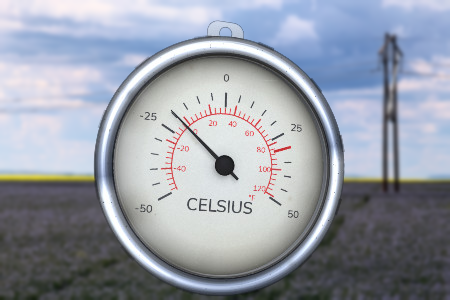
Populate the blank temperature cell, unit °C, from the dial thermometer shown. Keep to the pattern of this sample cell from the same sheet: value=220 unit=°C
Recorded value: value=-20 unit=°C
